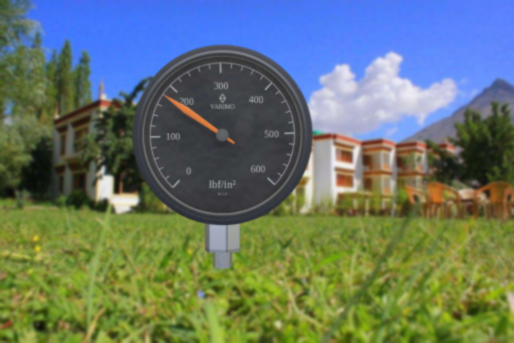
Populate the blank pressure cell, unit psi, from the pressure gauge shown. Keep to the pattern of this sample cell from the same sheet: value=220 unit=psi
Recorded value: value=180 unit=psi
